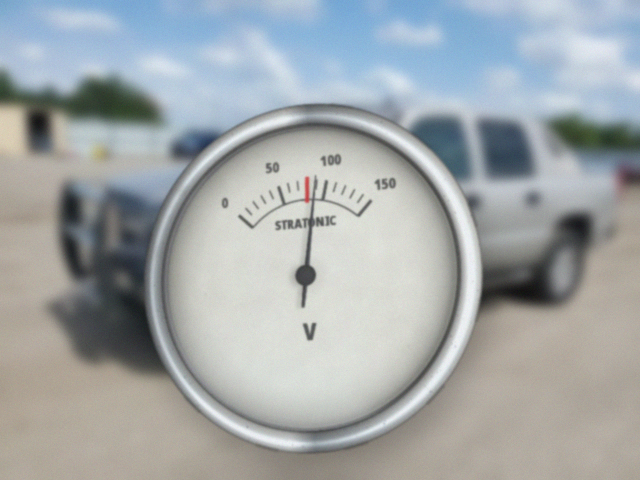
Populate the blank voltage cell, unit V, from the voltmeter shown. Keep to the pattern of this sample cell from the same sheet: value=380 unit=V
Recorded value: value=90 unit=V
